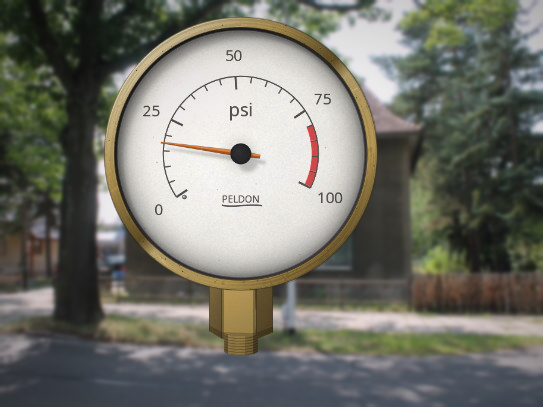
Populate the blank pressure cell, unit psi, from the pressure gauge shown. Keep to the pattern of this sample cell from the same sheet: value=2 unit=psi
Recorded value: value=17.5 unit=psi
